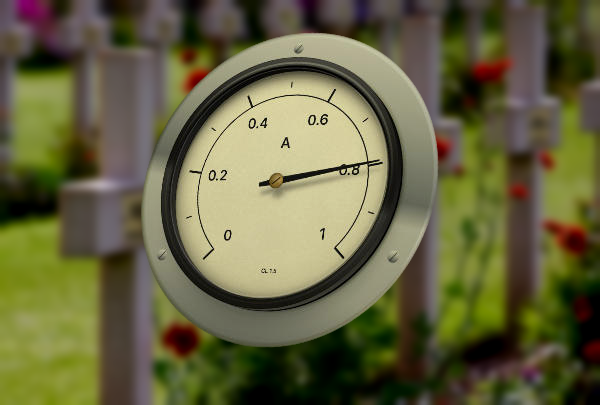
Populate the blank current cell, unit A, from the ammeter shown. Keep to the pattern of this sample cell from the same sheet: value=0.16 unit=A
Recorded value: value=0.8 unit=A
